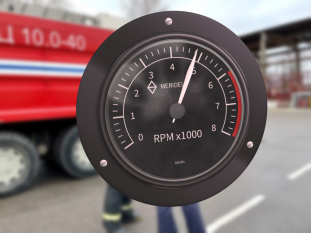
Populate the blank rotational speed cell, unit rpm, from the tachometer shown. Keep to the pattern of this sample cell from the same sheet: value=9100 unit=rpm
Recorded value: value=4800 unit=rpm
